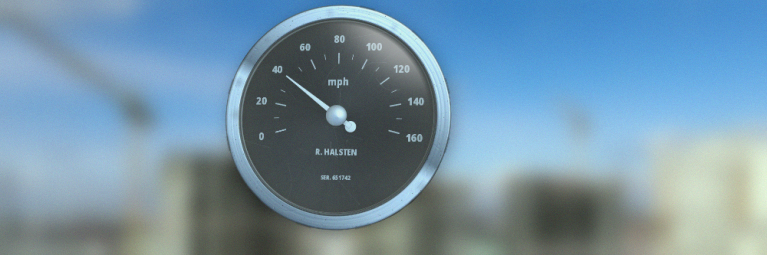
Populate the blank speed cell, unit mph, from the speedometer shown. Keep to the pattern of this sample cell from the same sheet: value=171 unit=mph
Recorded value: value=40 unit=mph
